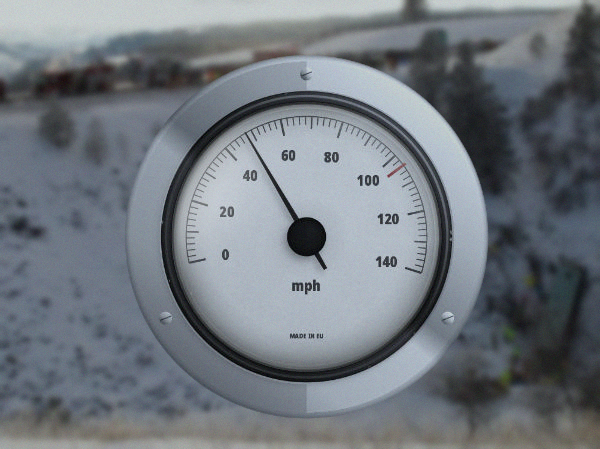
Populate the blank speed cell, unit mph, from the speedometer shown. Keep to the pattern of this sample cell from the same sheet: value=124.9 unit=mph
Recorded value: value=48 unit=mph
